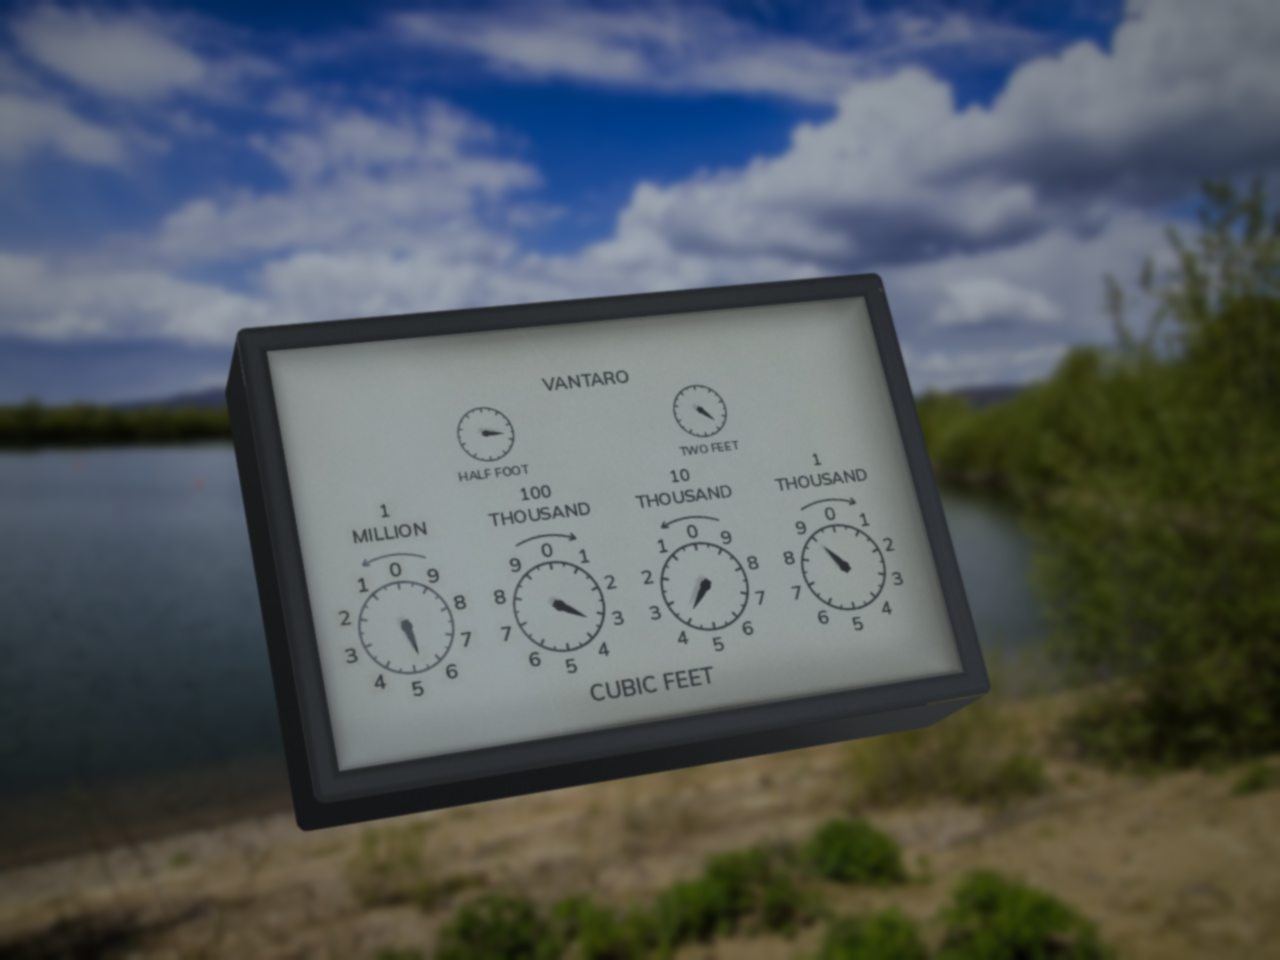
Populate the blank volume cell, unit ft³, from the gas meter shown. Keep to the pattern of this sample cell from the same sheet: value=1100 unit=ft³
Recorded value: value=533900 unit=ft³
